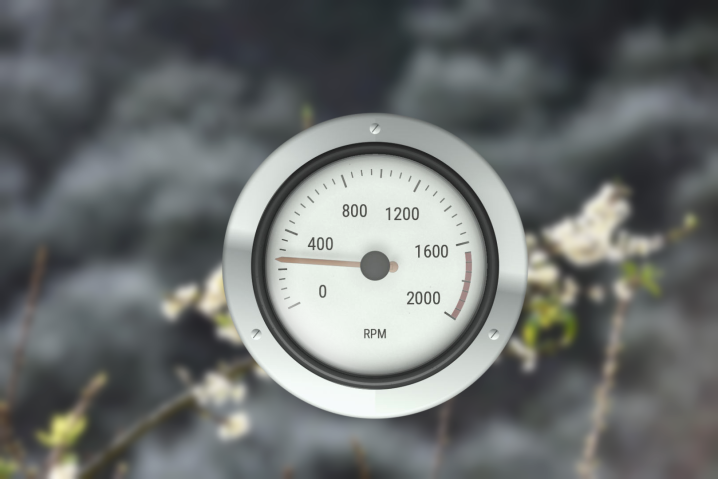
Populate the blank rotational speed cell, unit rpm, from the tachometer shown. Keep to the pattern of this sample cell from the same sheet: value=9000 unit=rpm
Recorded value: value=250 unit=rpm
